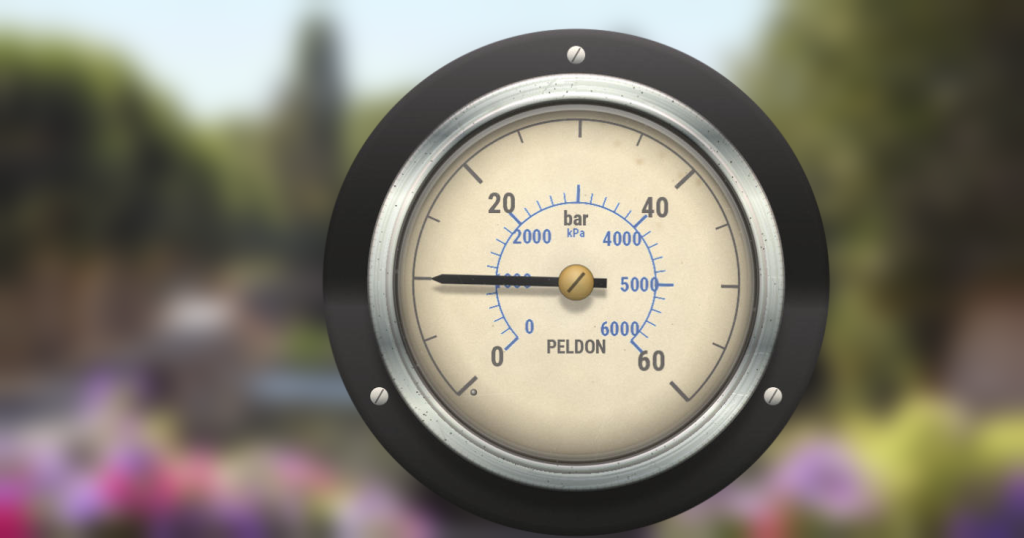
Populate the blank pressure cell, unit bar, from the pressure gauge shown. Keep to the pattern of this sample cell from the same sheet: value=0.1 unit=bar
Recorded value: value=10 unit=bar
